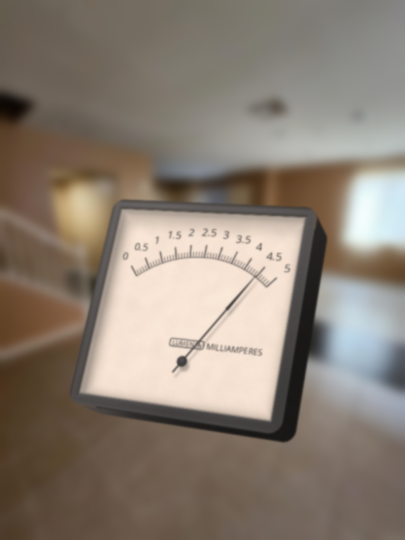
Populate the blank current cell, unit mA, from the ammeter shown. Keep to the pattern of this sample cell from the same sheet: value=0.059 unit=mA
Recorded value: value=4.5 unit=mA
